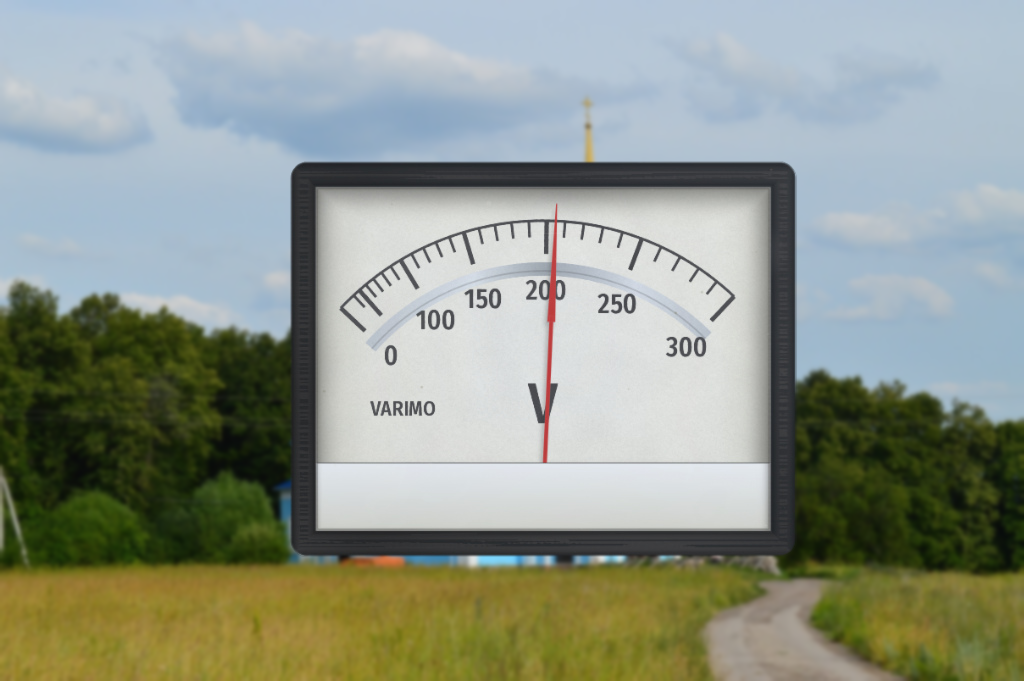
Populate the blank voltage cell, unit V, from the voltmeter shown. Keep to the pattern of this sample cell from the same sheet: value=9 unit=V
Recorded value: value=205 unit=V
